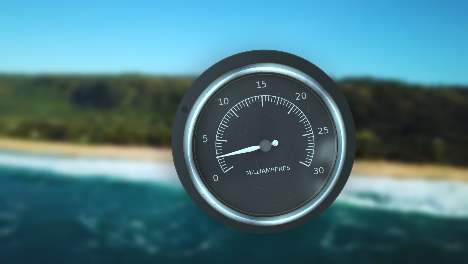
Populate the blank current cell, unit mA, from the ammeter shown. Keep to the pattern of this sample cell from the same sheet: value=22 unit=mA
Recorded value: value=2.5 unit=mA
